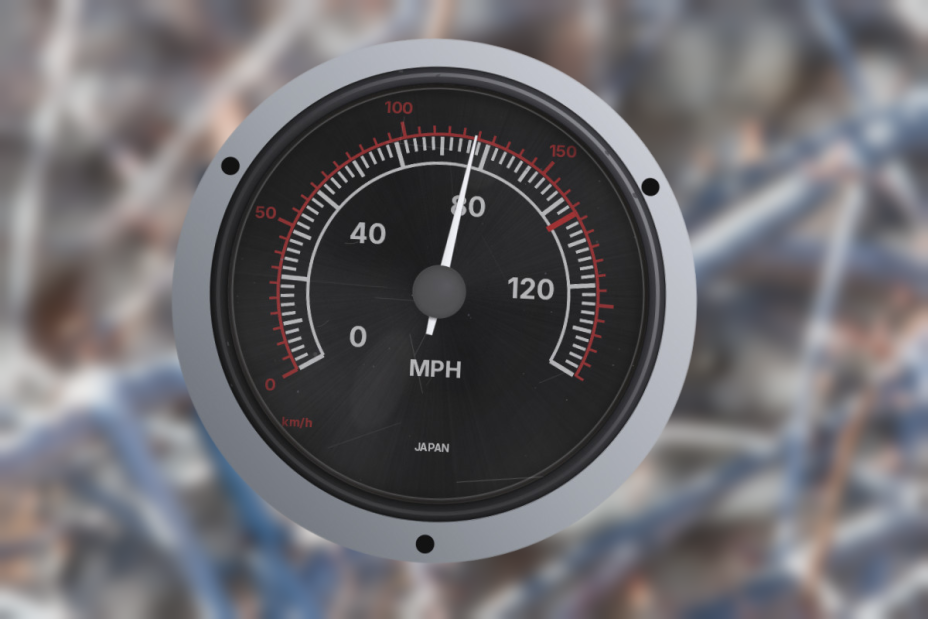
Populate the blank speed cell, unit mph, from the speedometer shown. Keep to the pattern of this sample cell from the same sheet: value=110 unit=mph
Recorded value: value=77 unit=mph
